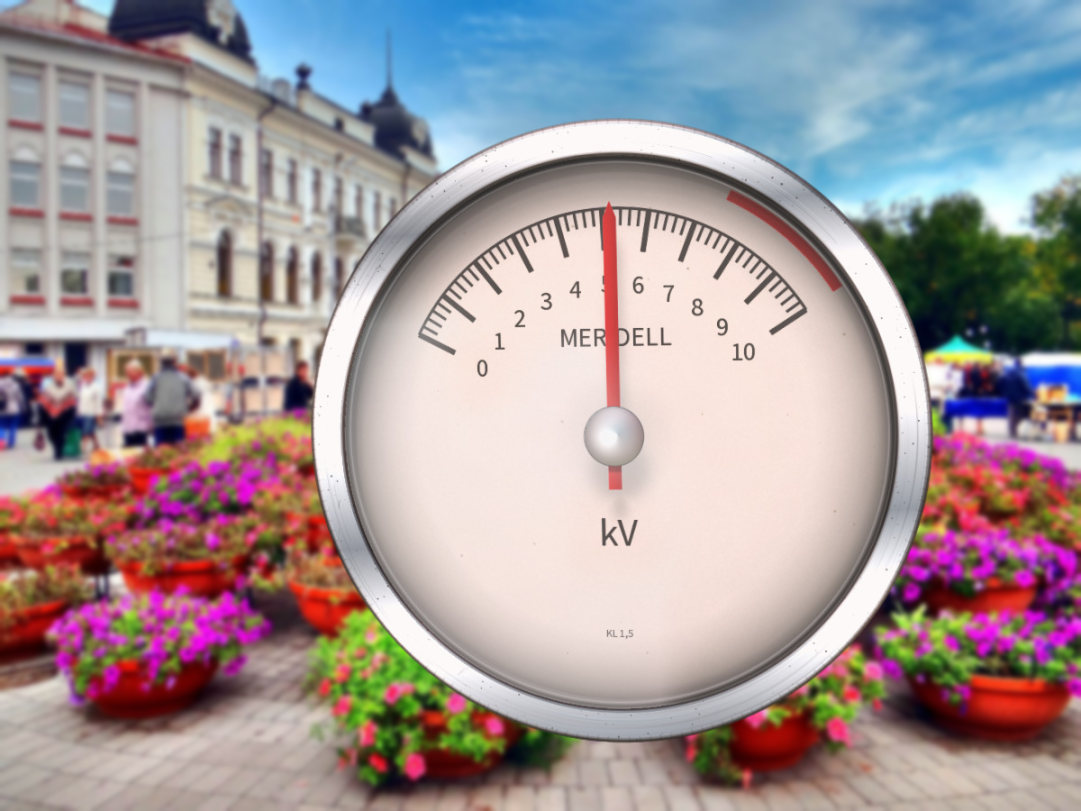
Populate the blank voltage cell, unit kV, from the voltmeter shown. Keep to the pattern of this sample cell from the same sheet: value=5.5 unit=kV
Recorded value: value=5.2 unit=kV
